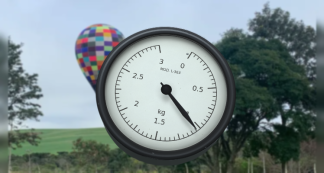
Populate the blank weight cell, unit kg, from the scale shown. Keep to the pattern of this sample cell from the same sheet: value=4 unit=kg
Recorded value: value=1.05 unit=kg
